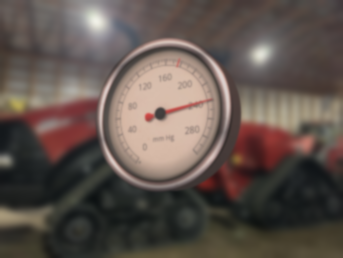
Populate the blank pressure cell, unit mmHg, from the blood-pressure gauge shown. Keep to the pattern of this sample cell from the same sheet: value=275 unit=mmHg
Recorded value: value=240 unit=mmHg
